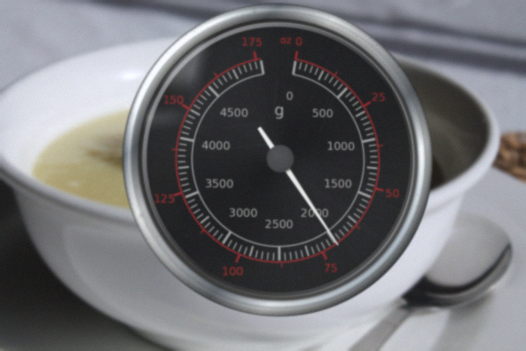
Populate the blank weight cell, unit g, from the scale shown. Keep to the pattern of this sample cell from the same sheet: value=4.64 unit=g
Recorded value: value=2000 unit=g
